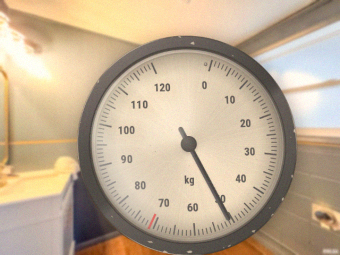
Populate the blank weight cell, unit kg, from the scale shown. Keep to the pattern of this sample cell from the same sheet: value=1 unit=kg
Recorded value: value=51 unit=kg
